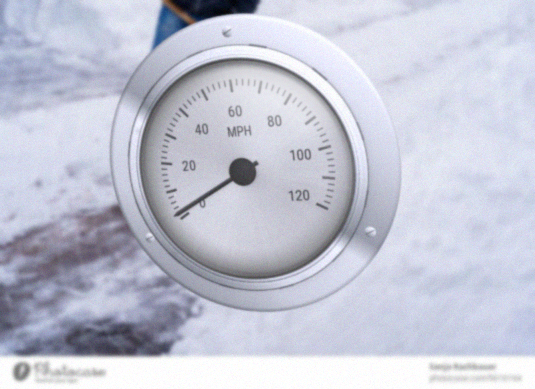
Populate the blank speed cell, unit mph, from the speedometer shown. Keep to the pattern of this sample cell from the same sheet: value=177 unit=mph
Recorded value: value=2 unit=mph
